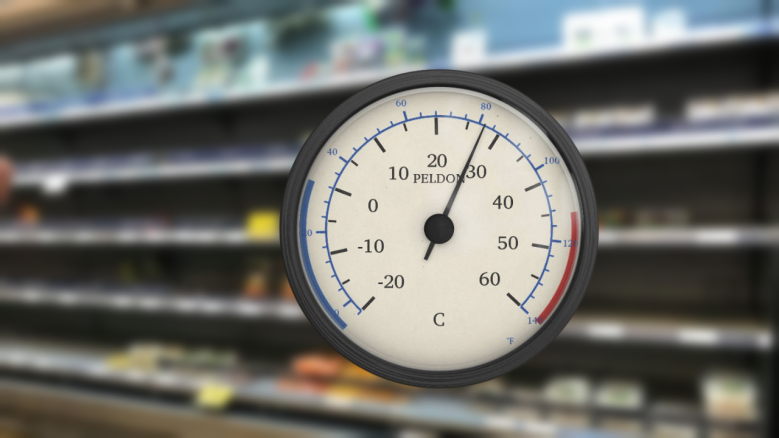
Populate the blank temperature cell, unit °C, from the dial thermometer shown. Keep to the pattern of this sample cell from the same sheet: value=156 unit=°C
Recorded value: value=27.5 unit=°C
